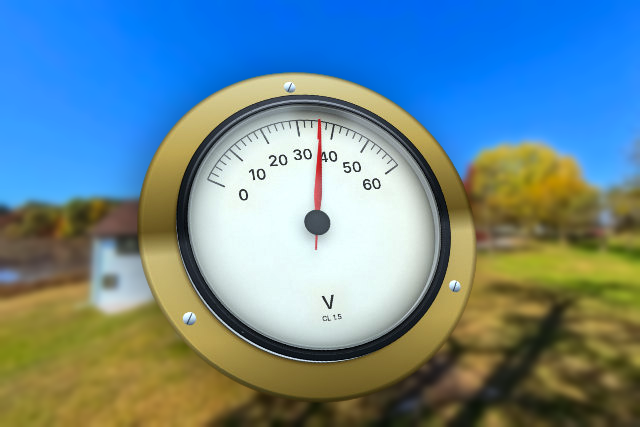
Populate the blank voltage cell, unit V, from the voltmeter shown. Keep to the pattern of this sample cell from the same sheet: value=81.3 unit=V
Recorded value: value=36 unit=V
